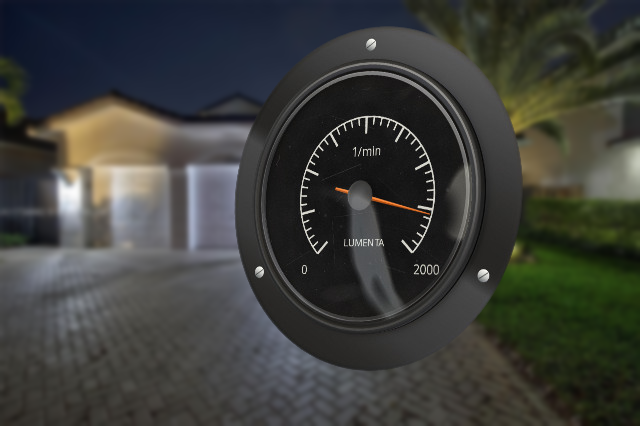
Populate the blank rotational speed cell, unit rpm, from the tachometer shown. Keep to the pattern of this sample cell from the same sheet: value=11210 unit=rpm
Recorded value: value=1775 unit=rpm
